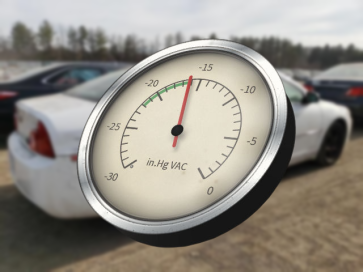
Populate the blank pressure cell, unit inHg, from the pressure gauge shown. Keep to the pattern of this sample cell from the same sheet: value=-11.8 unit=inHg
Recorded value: value=-16 unit=inHg
